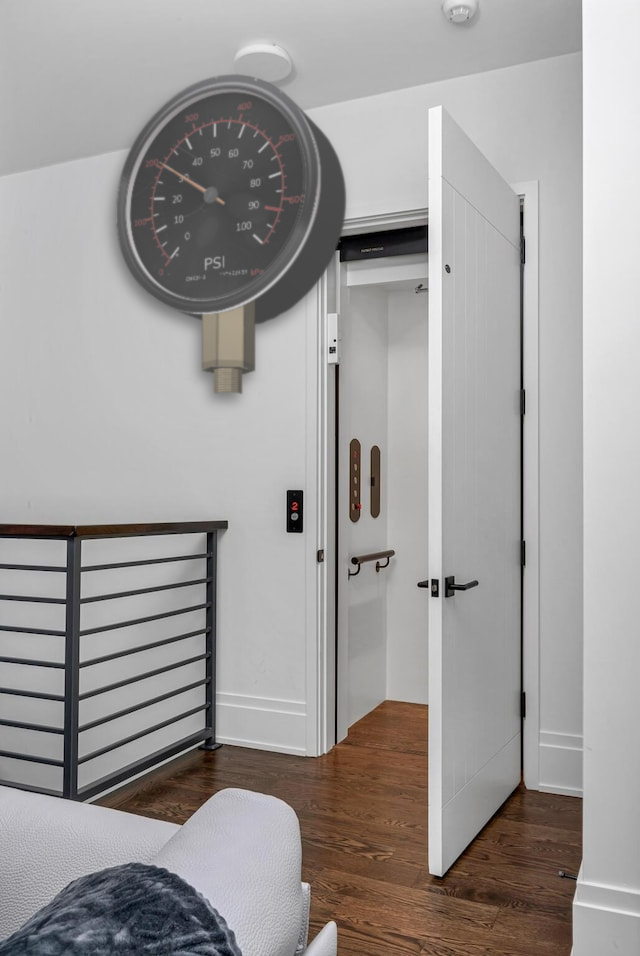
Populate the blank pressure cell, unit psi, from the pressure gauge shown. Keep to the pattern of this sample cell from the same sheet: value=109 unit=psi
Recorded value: value=30 unit=psi
